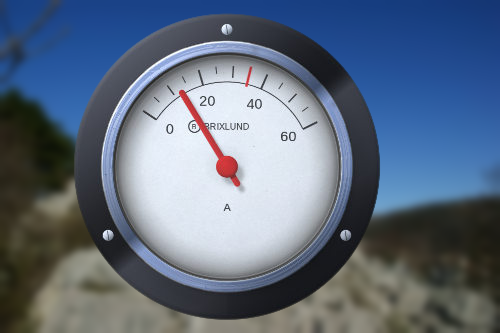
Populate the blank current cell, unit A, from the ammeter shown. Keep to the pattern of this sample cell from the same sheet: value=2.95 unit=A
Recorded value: value=12.5 unit=A
